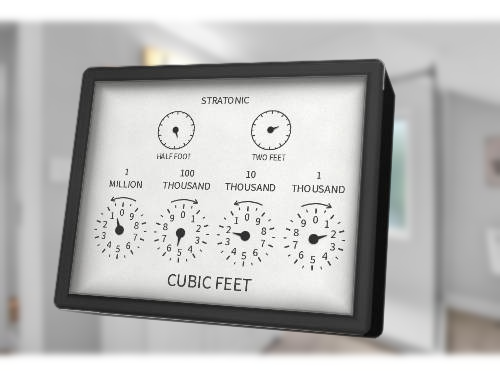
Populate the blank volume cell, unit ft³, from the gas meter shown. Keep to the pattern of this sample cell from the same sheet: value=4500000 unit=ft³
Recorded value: value=52200 unit=ft³
